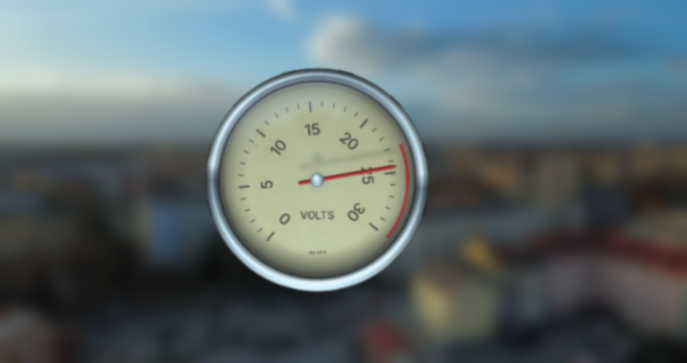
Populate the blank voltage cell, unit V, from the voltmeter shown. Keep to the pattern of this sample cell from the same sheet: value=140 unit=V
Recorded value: value=24.5 unit=V
